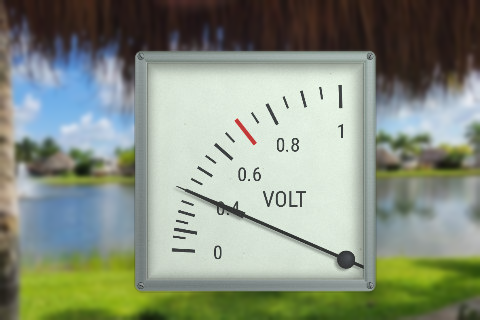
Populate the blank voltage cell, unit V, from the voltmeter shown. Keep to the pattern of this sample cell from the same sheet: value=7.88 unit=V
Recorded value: value=0.4 unit=V
